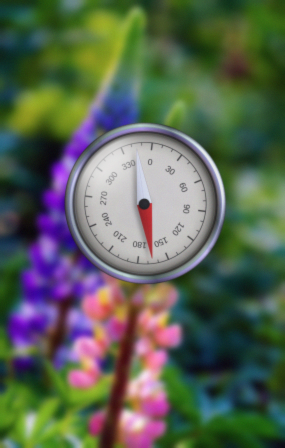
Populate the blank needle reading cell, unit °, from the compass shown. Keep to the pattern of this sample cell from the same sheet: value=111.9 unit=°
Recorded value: value=165 unit=°
